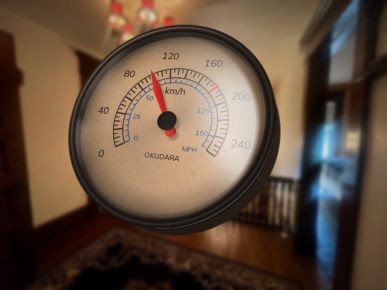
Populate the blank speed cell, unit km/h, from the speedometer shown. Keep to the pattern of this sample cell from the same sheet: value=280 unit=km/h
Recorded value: value=100 unit=km/h
